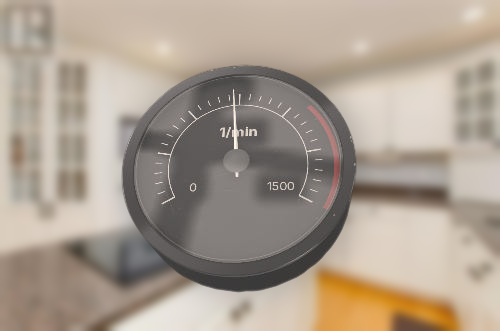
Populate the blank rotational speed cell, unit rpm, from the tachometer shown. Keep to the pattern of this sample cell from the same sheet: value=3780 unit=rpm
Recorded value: value=725 unit=rpm
